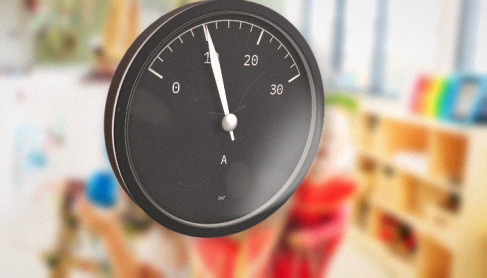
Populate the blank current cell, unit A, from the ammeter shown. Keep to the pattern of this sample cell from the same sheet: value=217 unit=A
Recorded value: value=10 unit=A
